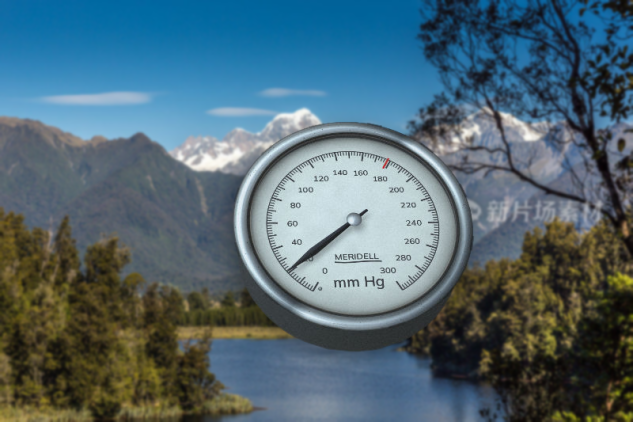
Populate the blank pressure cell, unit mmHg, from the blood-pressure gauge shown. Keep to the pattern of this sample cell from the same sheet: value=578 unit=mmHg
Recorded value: value=20 unit=mmHg
